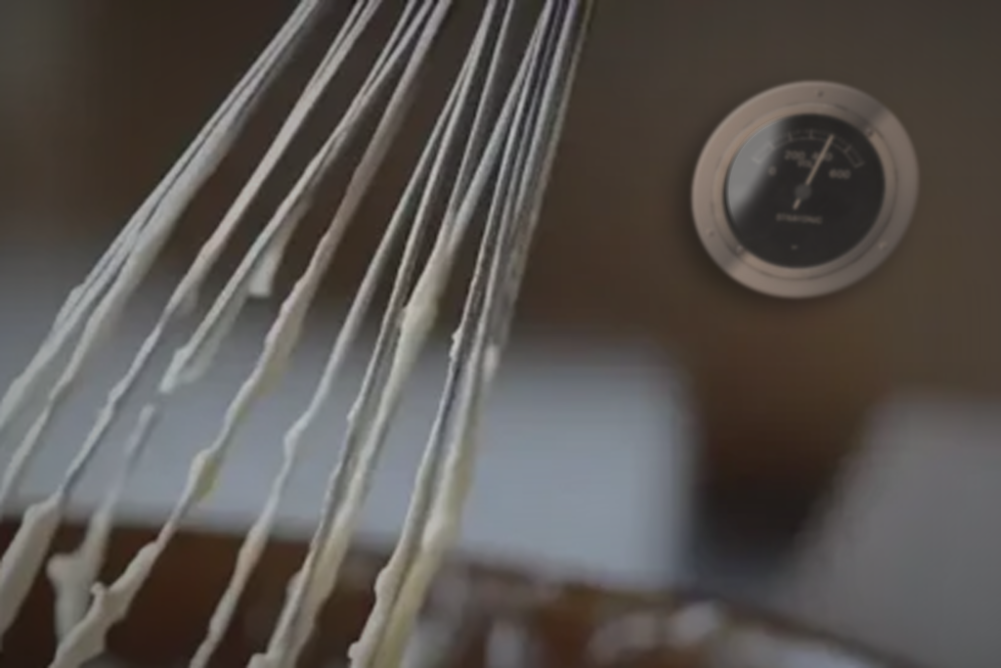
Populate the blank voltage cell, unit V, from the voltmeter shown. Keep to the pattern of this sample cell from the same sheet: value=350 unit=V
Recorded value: value=400 unit=V
